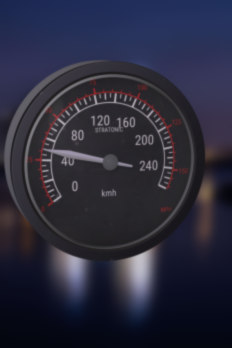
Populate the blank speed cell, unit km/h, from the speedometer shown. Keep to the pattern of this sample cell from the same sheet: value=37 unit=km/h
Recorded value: value=50 unit=km/h
